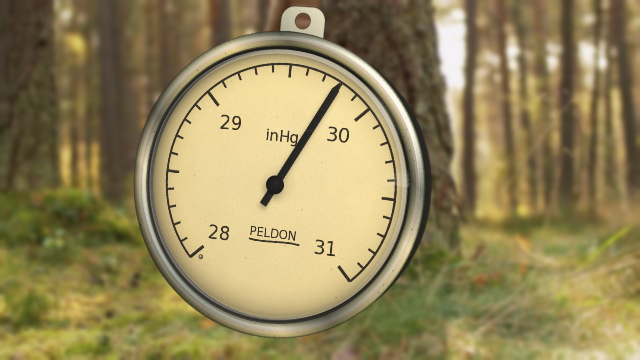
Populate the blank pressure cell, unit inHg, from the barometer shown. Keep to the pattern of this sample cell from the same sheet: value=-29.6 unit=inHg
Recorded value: value=29.8 unit=inHg
